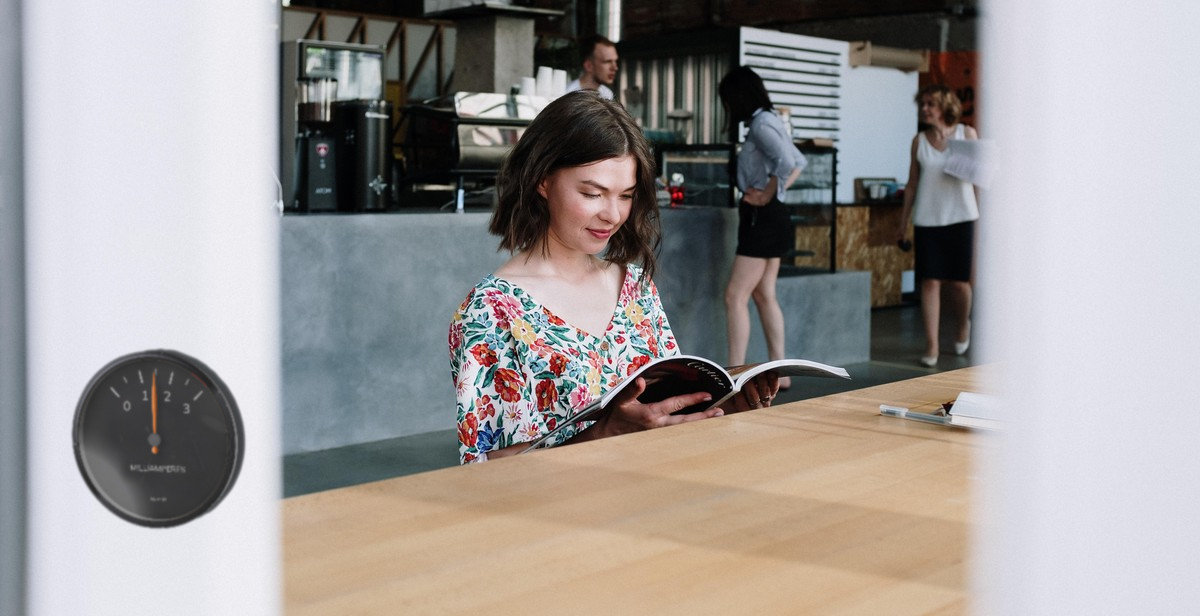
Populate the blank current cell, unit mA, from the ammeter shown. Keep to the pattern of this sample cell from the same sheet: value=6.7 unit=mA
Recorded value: value=1.5 unit=mA
